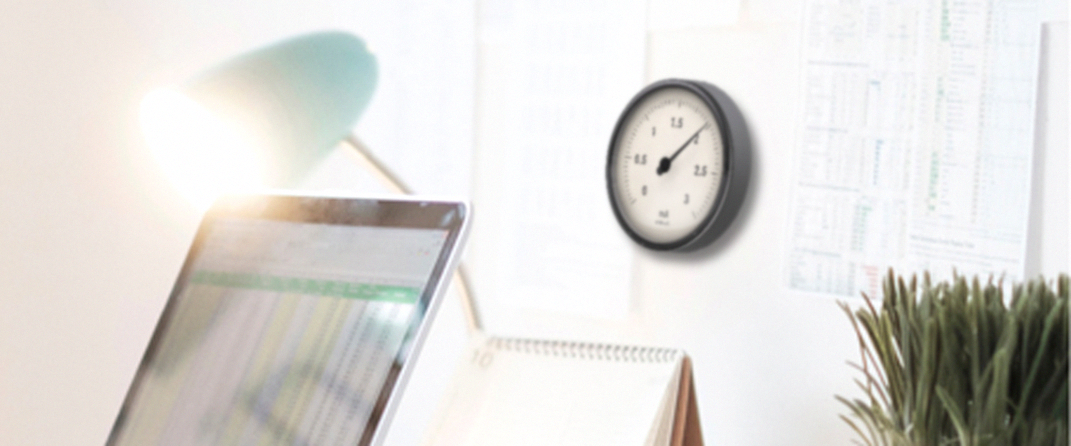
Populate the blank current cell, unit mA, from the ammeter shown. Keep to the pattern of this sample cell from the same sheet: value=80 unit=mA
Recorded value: value=2 unit=mA
